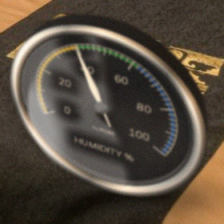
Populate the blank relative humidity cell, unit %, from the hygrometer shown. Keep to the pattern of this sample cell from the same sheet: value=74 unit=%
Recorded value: value=40 unit=%
